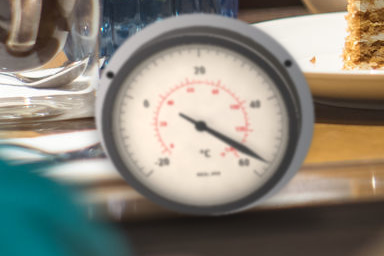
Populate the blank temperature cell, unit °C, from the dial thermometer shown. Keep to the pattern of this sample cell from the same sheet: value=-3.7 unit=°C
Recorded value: value=56 unit=°C
